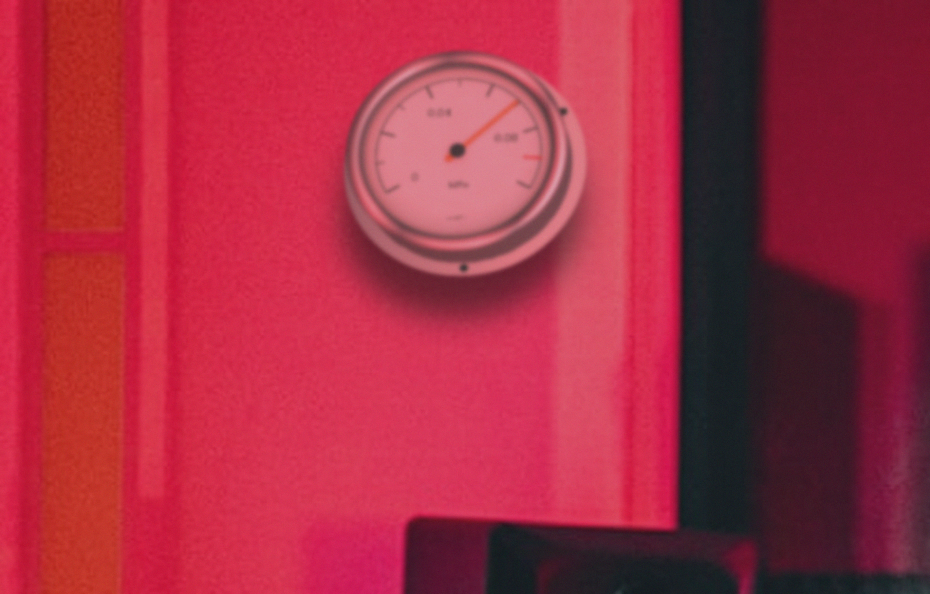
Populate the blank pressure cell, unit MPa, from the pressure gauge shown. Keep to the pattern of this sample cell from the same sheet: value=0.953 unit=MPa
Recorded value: value=0.07 unit=MPa
